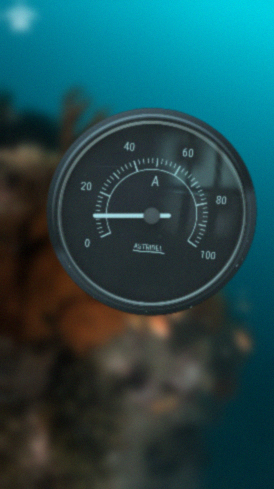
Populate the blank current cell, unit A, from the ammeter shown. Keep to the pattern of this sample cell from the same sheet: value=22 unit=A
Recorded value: value=10 unit=A
